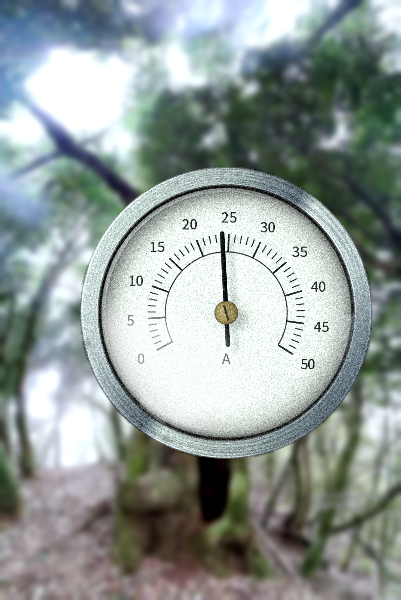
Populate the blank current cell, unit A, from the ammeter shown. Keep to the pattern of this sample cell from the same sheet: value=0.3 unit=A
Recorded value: value=24 unit=A
